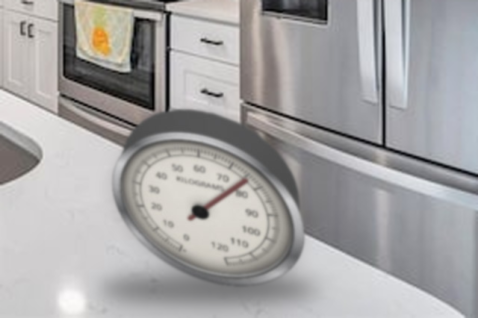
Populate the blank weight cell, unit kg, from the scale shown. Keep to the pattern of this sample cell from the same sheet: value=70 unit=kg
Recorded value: value=75 unit=kg
